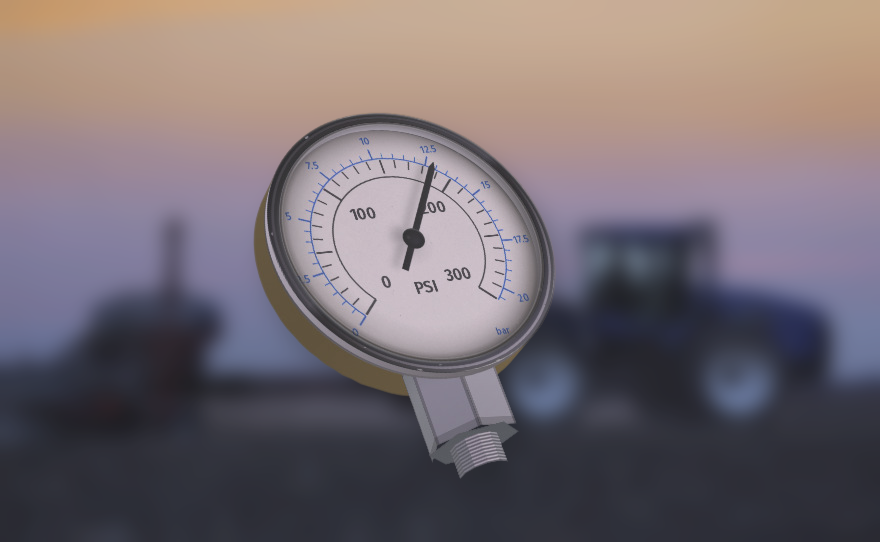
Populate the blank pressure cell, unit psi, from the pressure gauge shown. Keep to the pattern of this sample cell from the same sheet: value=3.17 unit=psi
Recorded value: value=185 unit=psi
